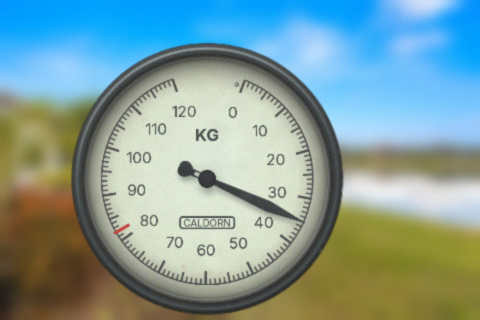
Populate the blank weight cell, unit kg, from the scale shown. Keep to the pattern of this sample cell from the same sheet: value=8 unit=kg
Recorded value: value=35 unit=kg
